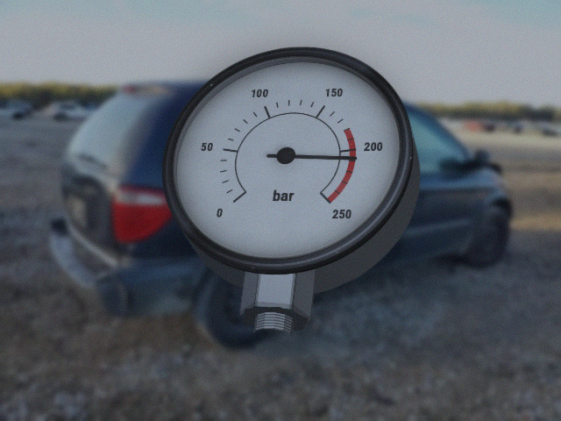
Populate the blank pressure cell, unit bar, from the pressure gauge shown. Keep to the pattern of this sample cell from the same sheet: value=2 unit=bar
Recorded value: value=210 unit=bar
